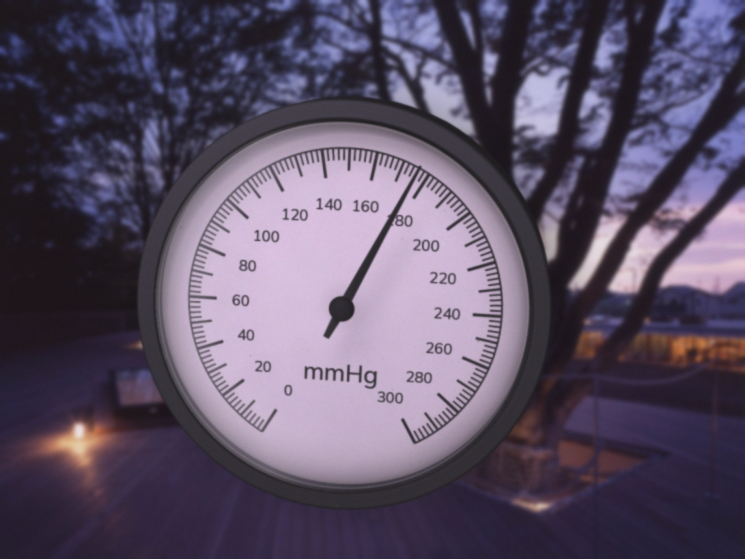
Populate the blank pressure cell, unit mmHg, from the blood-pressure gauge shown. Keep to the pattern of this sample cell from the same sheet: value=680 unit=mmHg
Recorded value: value=176 unit=mmHg
